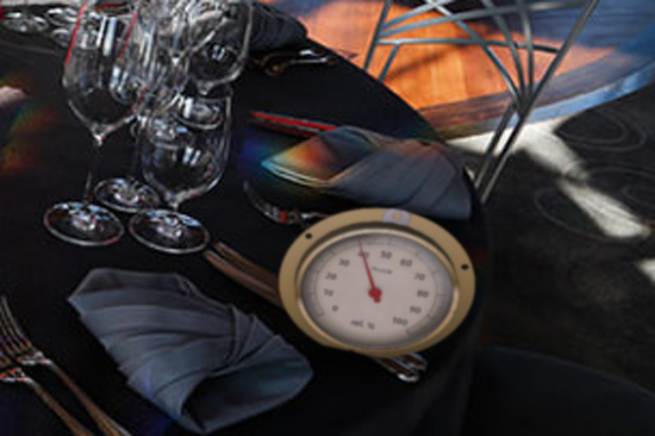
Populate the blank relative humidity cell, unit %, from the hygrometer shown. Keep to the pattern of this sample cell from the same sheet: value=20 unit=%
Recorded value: value=40 unit=%
